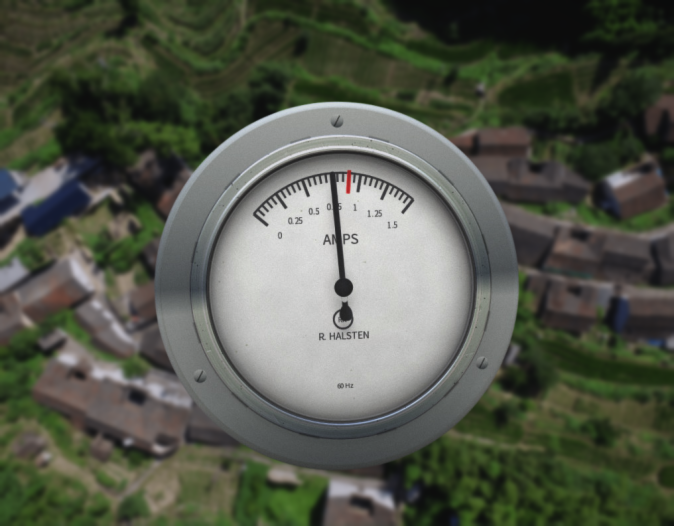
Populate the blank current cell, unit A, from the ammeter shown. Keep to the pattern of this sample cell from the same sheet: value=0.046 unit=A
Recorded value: value=0.75 unit=A
